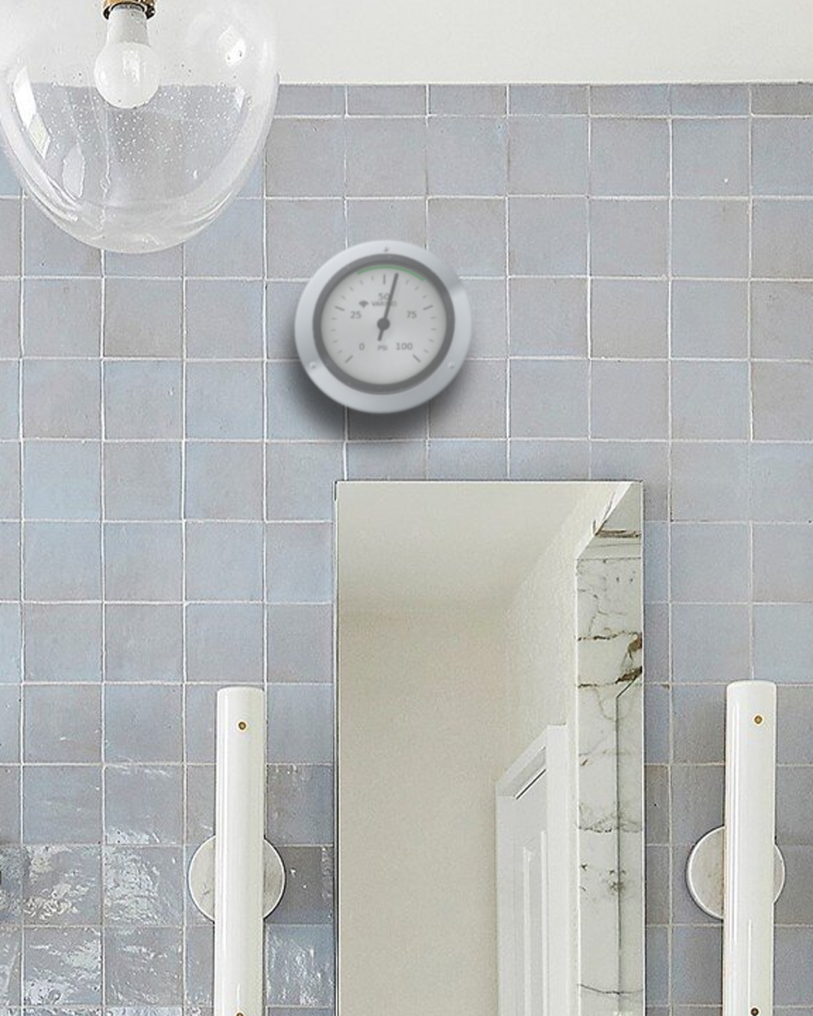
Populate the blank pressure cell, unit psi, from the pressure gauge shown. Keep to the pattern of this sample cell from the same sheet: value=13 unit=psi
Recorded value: value=55 unit=psi
